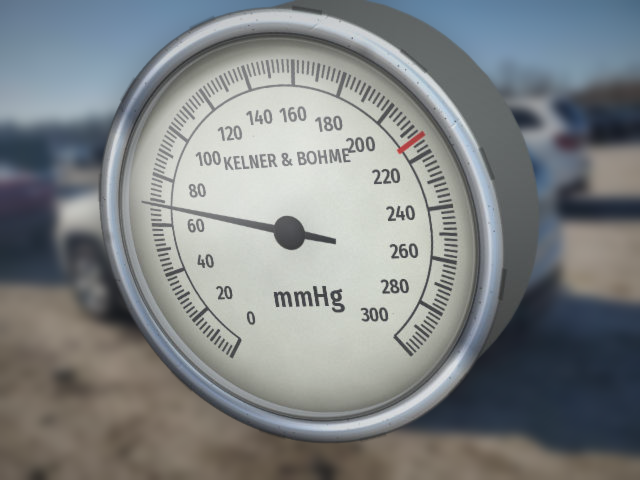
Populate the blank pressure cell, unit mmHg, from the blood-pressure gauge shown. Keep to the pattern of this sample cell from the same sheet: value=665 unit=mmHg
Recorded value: value=70 unit=mmHg
